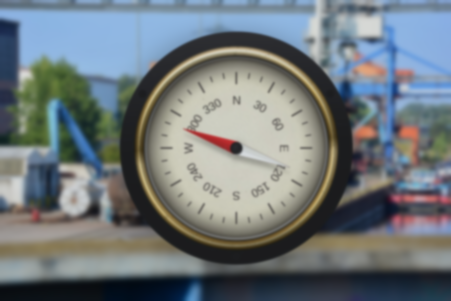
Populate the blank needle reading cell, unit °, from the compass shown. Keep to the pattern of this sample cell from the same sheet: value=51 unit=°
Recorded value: value=290 unit=°
